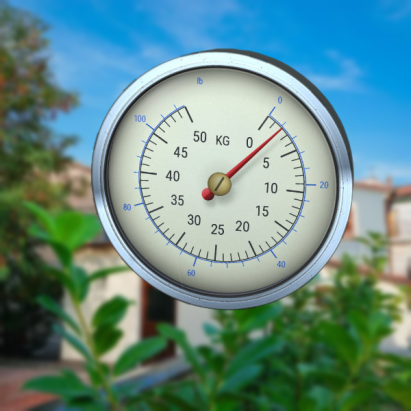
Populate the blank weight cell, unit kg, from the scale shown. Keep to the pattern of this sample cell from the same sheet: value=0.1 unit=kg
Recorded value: value=2 unit=kg
